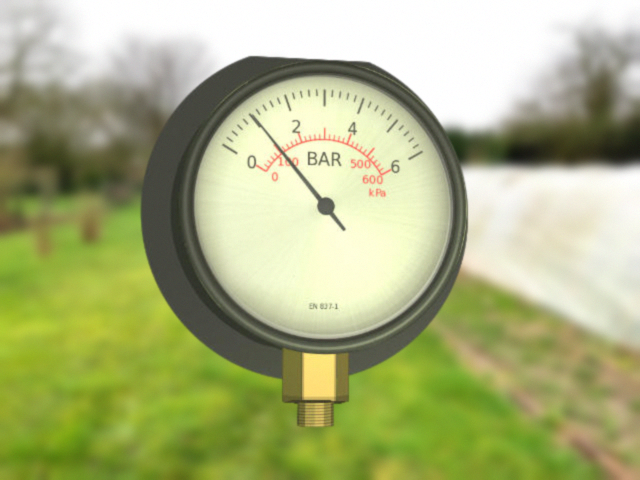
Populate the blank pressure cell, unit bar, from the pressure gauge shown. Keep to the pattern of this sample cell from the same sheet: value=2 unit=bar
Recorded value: value=1 unit=bar
